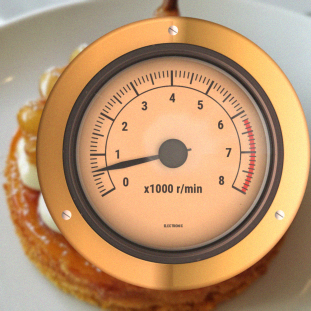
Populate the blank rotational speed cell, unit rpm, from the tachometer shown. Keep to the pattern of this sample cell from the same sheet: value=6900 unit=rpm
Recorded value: value=600 unit=rpm
